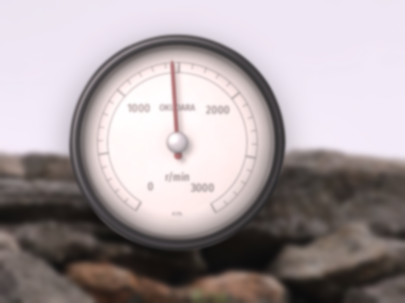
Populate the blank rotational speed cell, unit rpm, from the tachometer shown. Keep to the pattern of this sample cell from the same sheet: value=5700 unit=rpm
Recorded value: value=1450 unit=rpm
